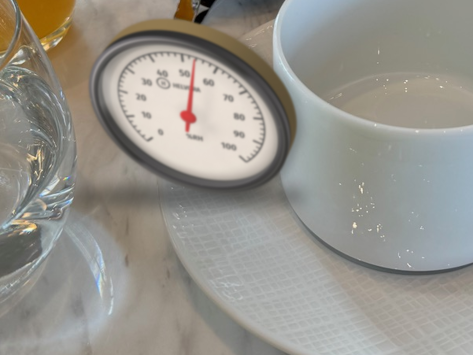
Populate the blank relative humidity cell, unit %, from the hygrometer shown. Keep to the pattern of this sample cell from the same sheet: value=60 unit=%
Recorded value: value=54 unit=%
